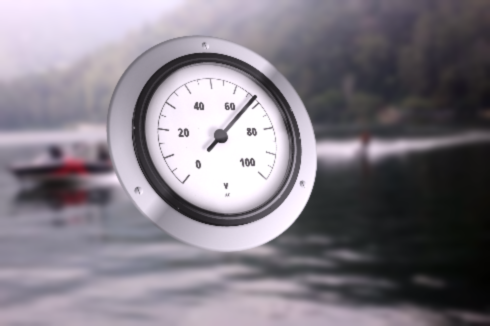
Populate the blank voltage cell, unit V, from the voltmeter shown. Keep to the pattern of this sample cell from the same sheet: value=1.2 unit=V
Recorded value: value=67.5 unit=V
